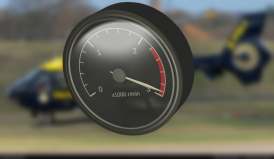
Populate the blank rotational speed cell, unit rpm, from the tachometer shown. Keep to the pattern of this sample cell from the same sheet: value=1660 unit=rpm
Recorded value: value=2900 unit=rpm
